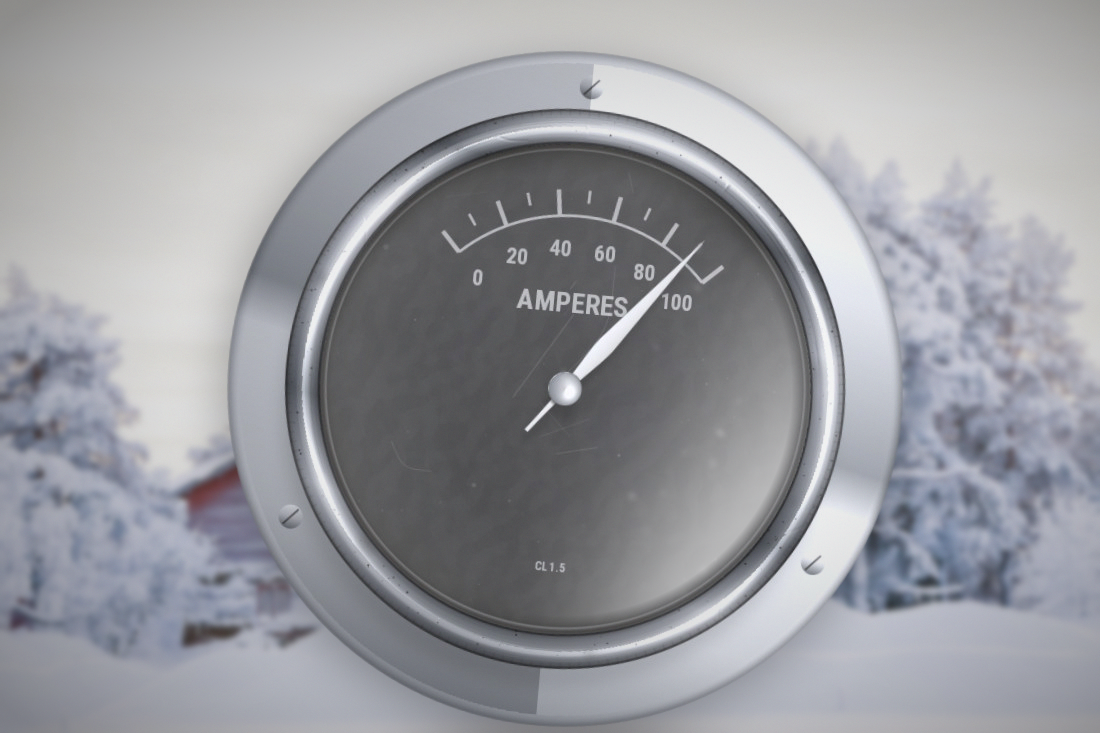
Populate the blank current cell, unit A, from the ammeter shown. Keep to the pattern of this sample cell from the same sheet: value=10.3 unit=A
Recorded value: value=90 unit=A
